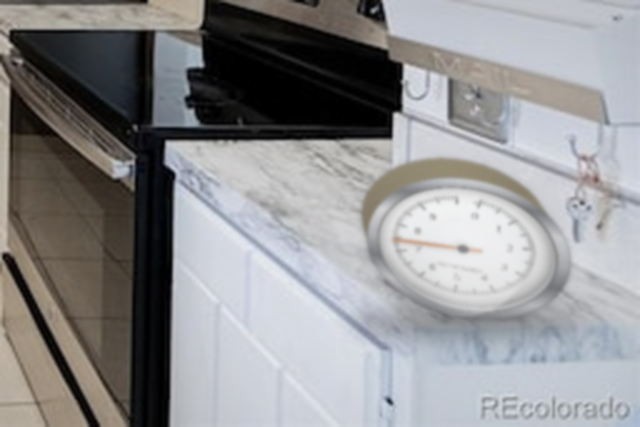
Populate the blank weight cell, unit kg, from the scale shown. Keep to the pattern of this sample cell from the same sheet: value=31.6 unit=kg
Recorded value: value=7.5 unit=kg
